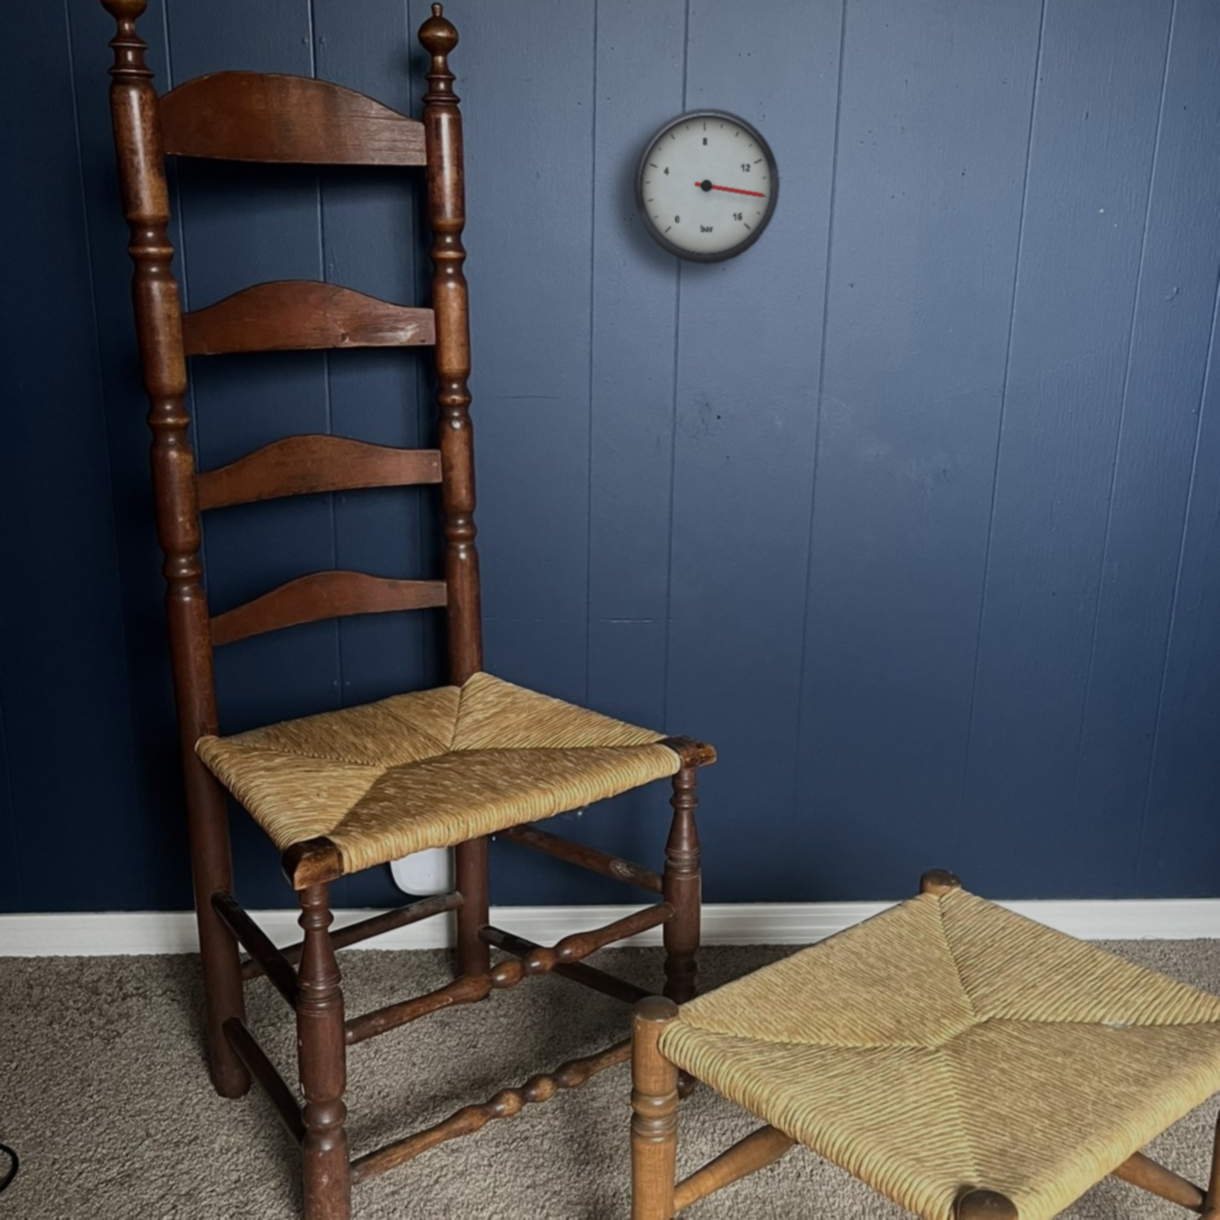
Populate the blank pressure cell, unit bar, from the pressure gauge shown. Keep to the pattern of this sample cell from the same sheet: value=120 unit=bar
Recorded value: value=14 unit=bar
